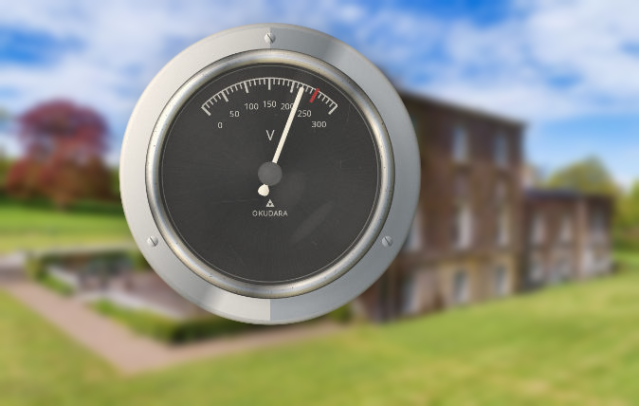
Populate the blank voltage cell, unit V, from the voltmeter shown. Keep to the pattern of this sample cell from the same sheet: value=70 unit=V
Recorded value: value=220 unit=V
